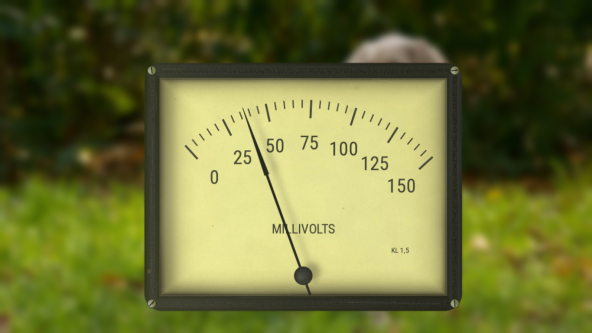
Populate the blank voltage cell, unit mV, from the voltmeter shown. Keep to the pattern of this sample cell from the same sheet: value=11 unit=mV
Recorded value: value=37.5 unit=mV
